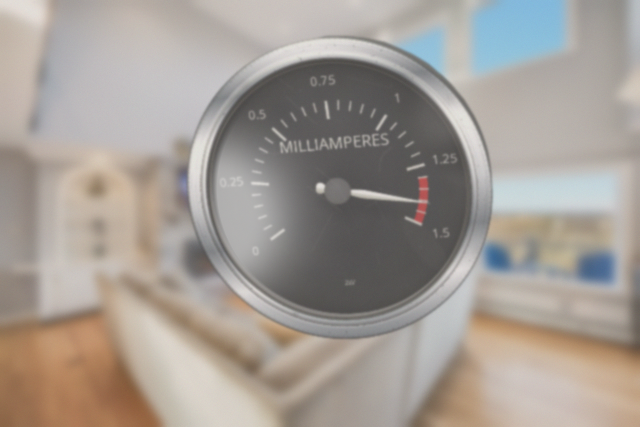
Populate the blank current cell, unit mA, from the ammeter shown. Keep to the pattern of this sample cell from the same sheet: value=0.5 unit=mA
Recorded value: value=1.4 unit=mA
